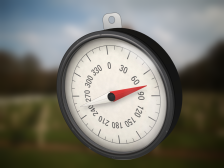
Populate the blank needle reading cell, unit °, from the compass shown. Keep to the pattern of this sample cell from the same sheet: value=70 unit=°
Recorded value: value=75 unit=°
